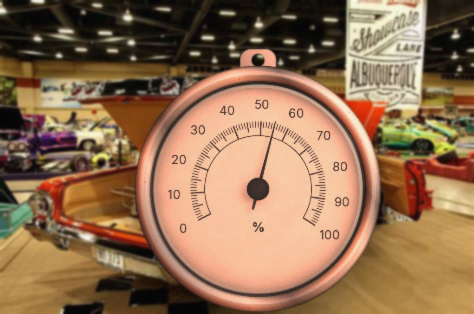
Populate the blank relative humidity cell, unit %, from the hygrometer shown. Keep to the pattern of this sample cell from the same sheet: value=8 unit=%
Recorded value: value=55 unit=%
